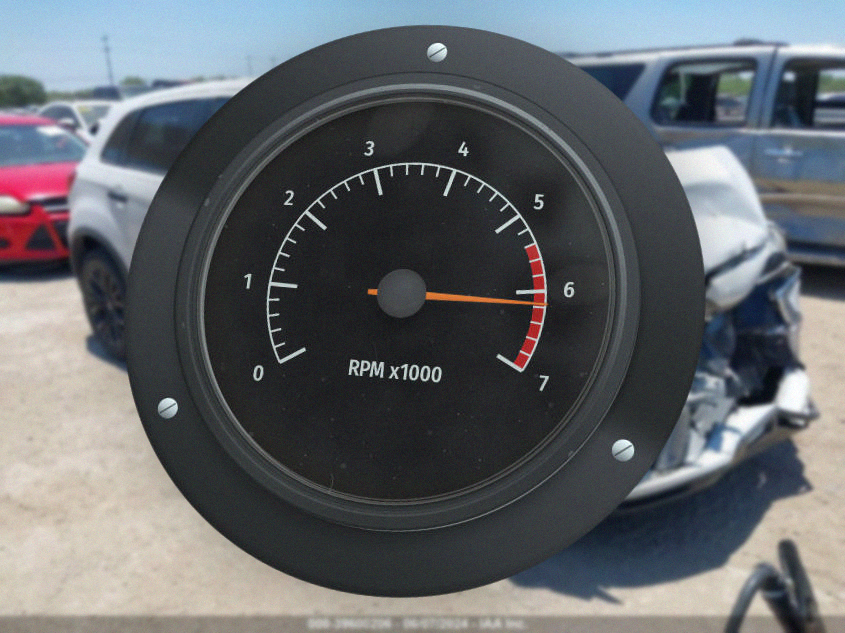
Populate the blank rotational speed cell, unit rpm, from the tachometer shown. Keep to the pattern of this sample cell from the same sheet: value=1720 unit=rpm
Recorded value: value=6200 unit=rpm
